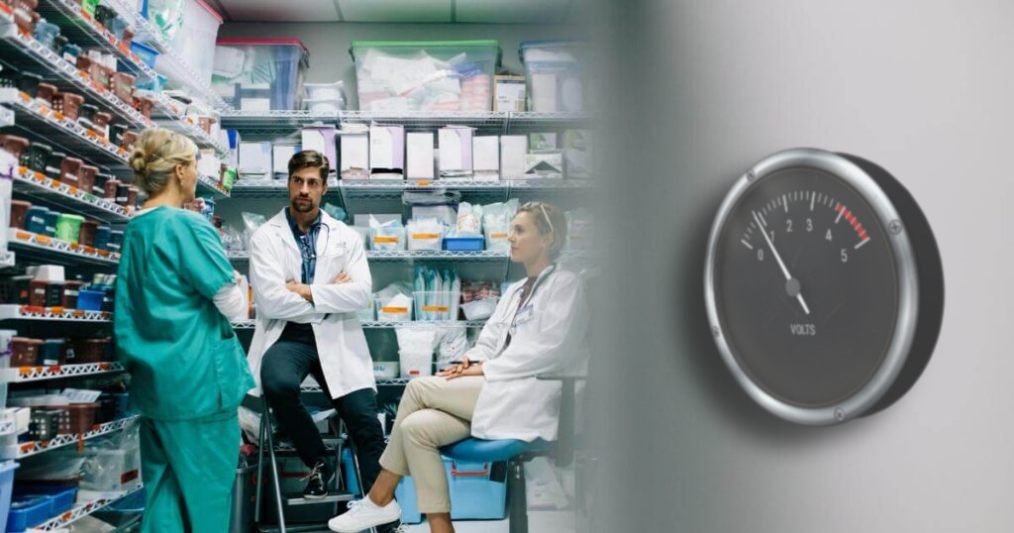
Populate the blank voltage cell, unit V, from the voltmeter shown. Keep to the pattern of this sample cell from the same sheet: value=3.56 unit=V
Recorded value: value=1 unit=V
